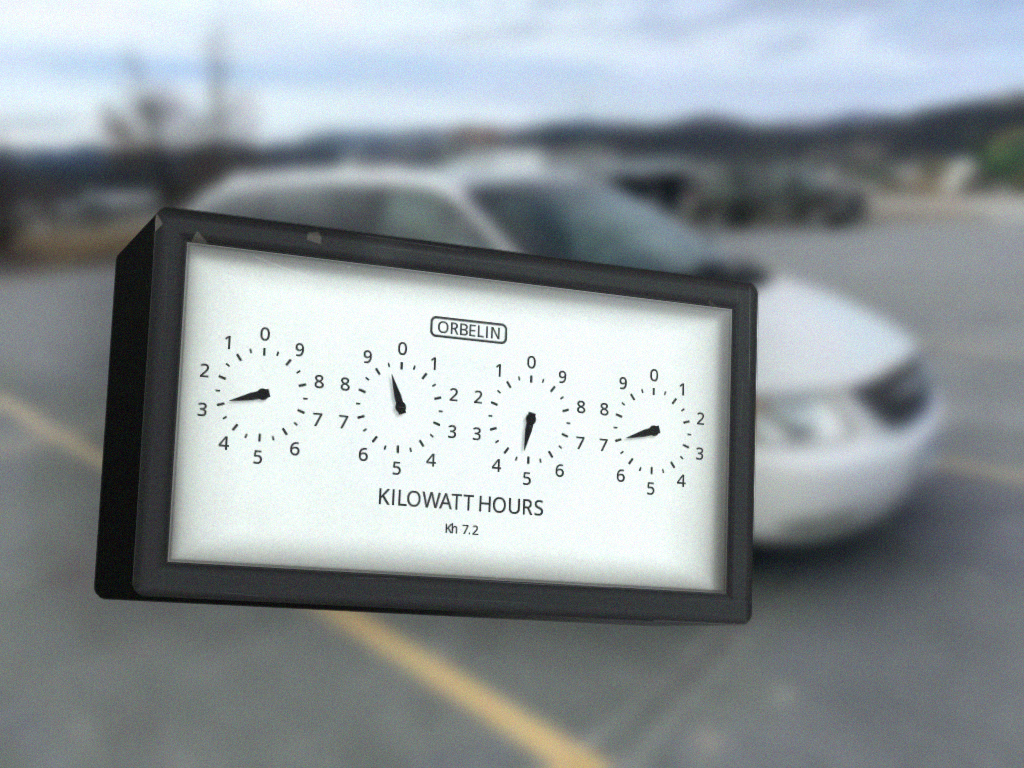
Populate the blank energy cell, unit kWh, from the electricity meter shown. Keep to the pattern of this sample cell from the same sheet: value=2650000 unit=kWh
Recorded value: value=2947 unit=kWh
